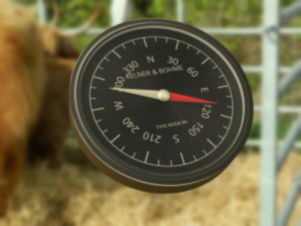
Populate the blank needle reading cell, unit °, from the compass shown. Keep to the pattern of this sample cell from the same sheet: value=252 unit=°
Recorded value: value=110 unit=°
